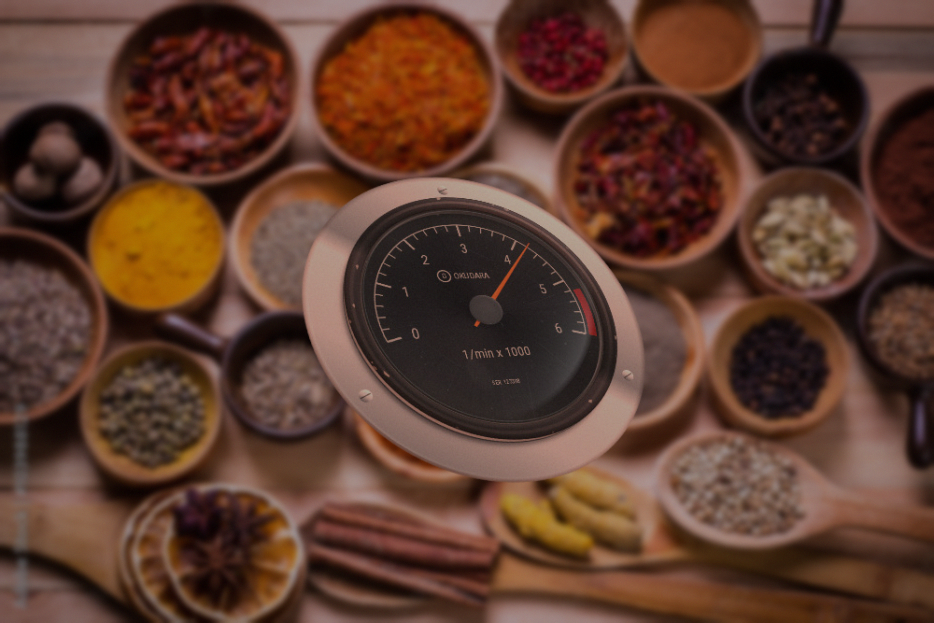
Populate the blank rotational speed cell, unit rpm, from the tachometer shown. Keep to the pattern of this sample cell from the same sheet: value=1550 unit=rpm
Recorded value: value=4200 unit=rpm
